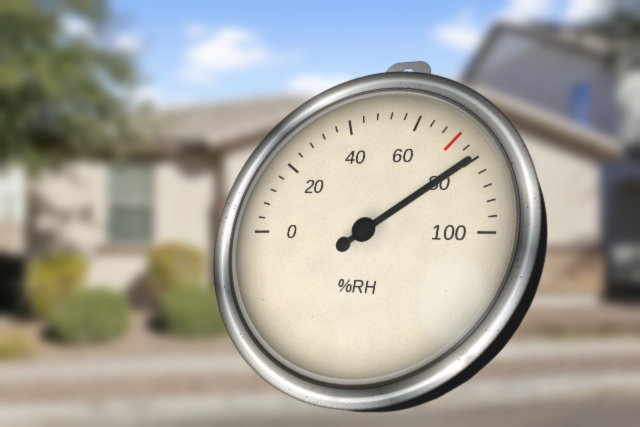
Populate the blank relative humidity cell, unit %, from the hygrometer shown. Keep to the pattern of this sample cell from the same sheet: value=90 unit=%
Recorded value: value=80 unit=%
